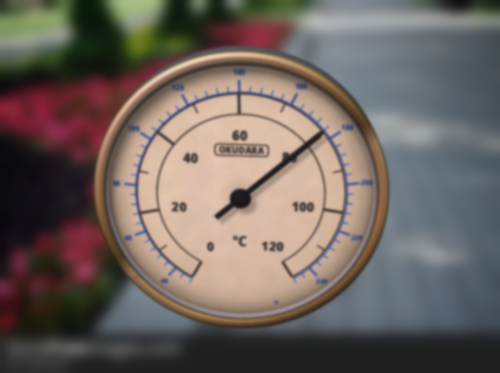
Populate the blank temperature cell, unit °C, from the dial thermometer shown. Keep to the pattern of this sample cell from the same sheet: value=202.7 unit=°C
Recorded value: value=80 unit=°C
